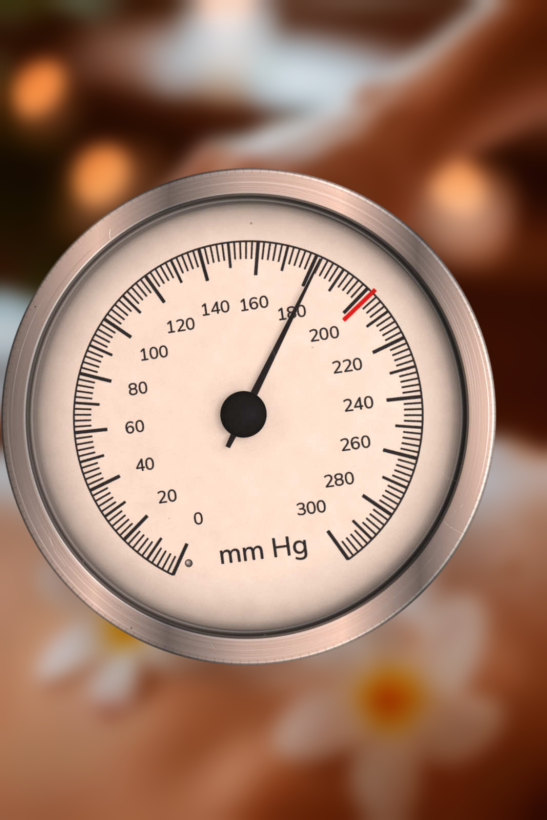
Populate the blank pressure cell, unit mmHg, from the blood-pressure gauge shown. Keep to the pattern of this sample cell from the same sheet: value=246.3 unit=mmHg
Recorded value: value=182 unit=mmHg
